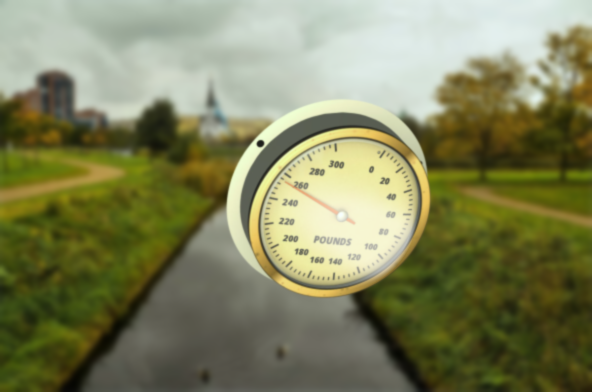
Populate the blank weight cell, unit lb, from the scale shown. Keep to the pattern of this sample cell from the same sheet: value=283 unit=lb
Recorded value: value=256 unit=lb
